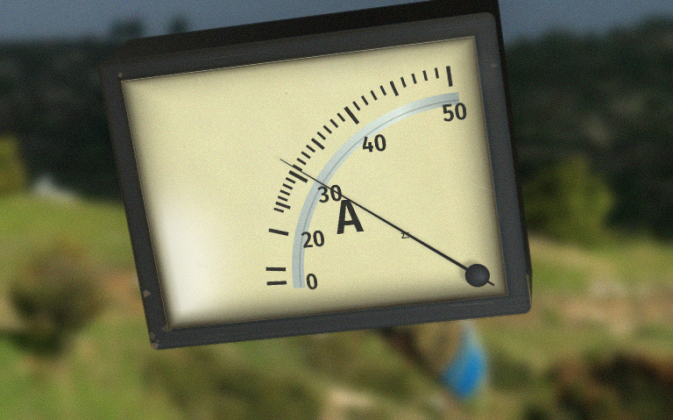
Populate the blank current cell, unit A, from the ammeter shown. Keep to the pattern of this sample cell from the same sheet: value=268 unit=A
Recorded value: value=31 unit=A
